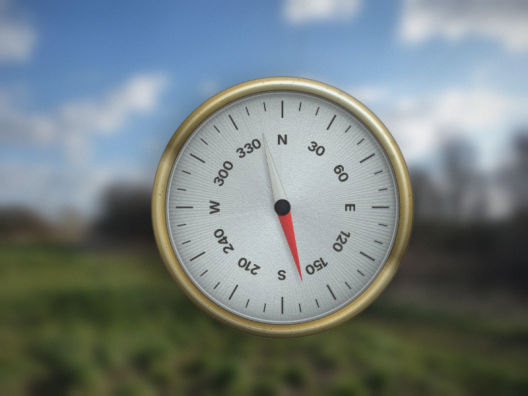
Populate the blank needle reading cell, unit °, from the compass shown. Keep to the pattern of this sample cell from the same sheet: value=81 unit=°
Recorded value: value=165 unit=°
